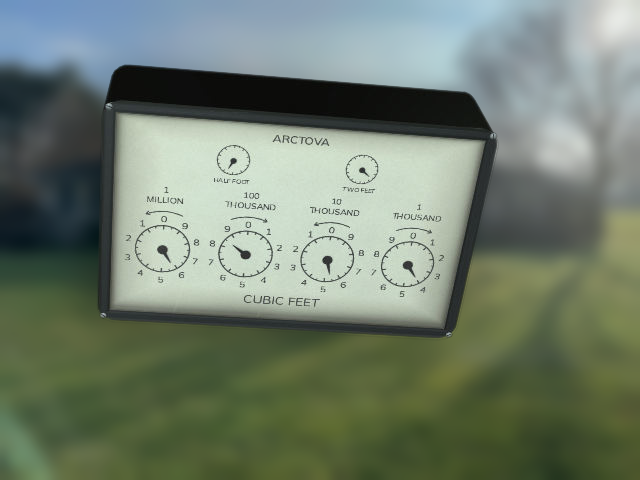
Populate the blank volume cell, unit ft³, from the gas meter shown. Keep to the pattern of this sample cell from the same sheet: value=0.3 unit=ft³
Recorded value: value=585400 unit=ft³
